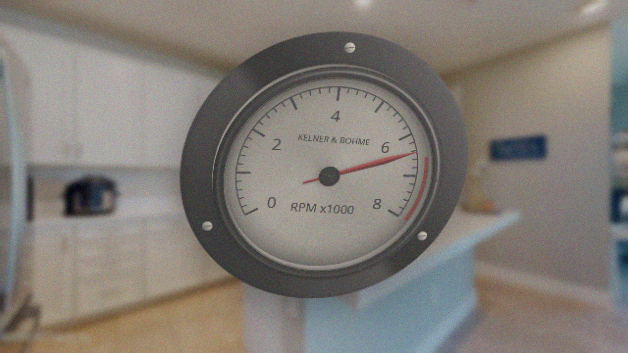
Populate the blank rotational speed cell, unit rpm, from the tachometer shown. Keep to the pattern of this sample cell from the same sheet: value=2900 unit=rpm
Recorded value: value=6400 unit=rpm
